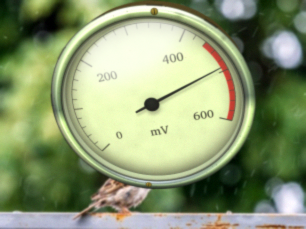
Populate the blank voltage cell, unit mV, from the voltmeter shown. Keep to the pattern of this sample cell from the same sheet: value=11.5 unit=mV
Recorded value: value=490 unit=mV
